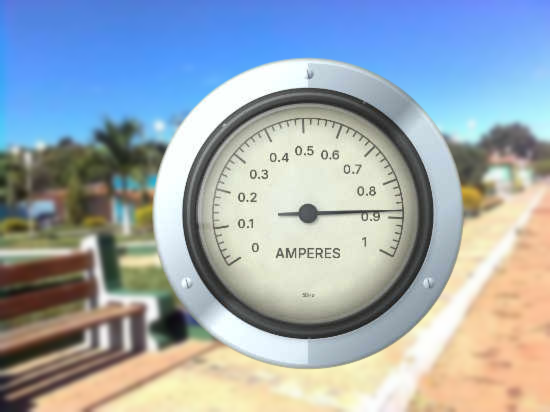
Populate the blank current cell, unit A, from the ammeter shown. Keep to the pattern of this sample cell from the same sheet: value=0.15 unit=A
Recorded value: value=0.88 unit=A
